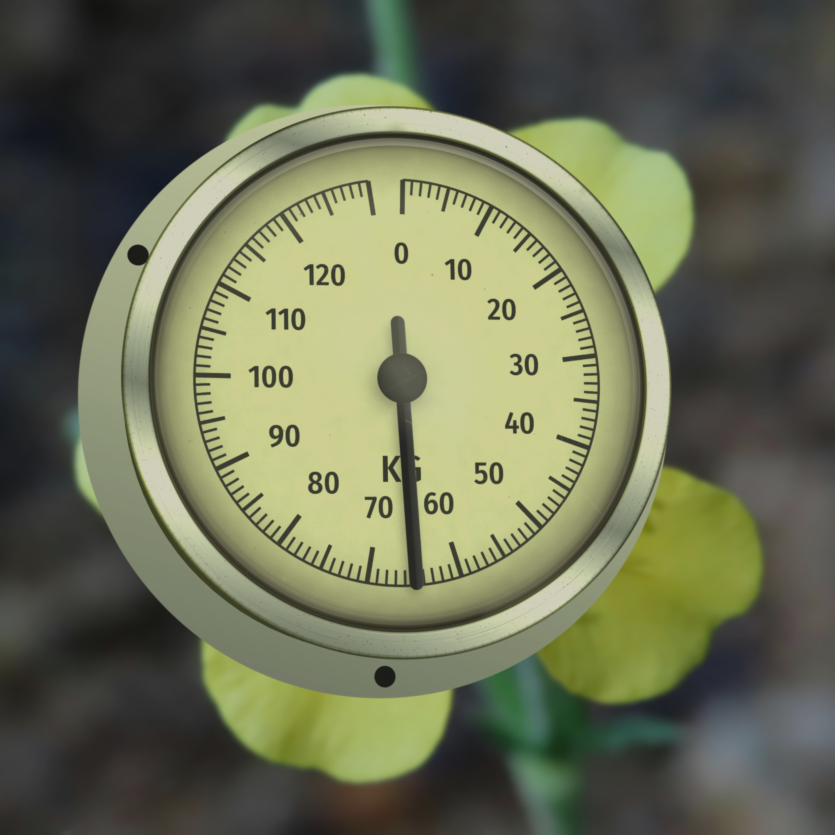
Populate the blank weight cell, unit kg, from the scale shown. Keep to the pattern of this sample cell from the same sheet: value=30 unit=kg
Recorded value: value=65 unit=kg
